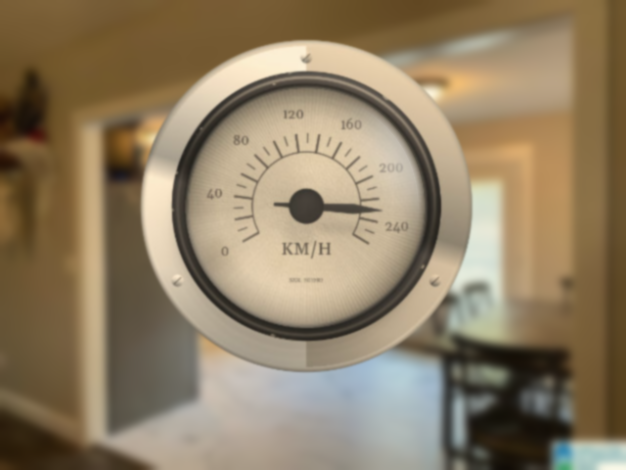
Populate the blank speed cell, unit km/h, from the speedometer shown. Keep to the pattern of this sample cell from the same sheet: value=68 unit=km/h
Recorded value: value=230 unit=km/h
